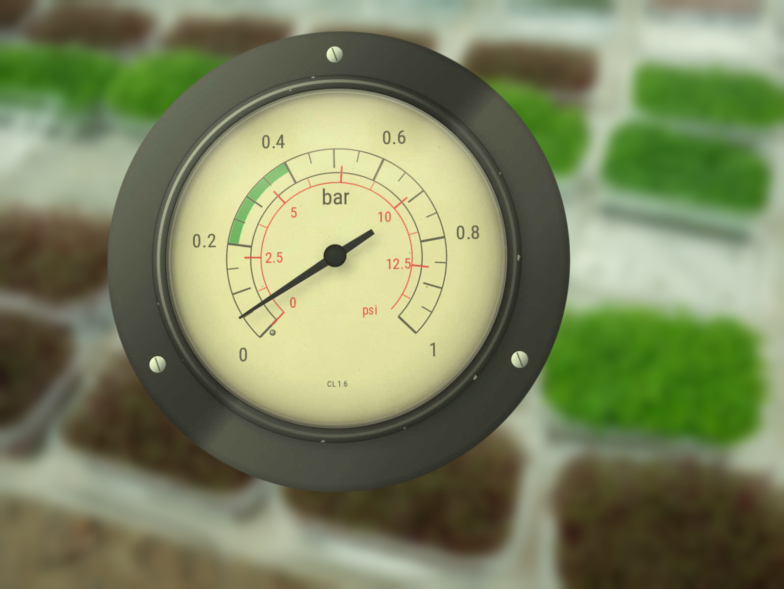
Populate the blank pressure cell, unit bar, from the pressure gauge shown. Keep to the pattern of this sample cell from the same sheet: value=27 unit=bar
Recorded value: value=0.05 unit=bar
